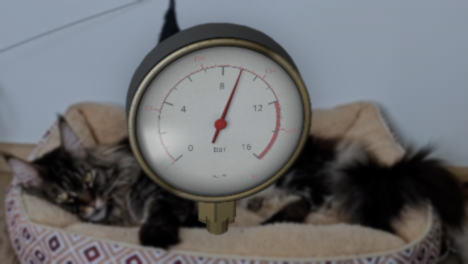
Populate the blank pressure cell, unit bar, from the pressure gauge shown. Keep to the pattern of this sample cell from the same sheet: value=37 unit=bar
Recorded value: value=9 unit=bar
